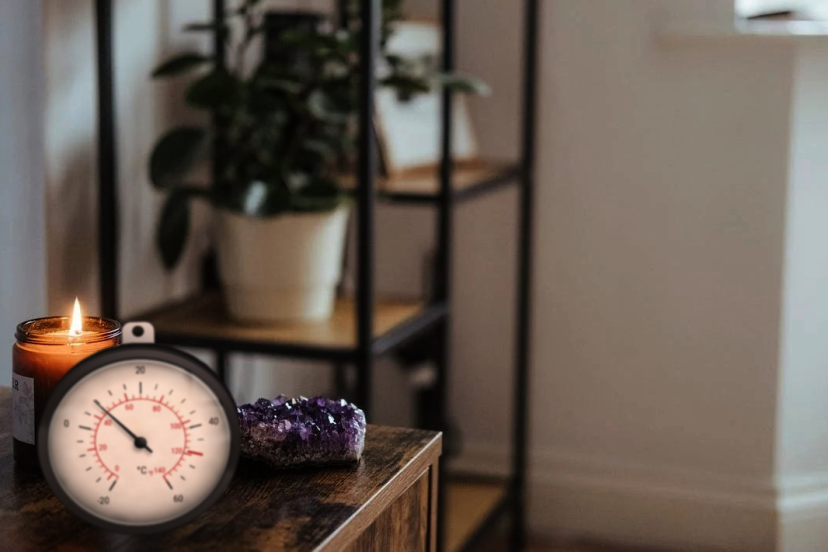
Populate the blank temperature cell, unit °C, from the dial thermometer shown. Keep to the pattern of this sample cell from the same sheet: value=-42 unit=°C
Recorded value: value=8 unit=°C
